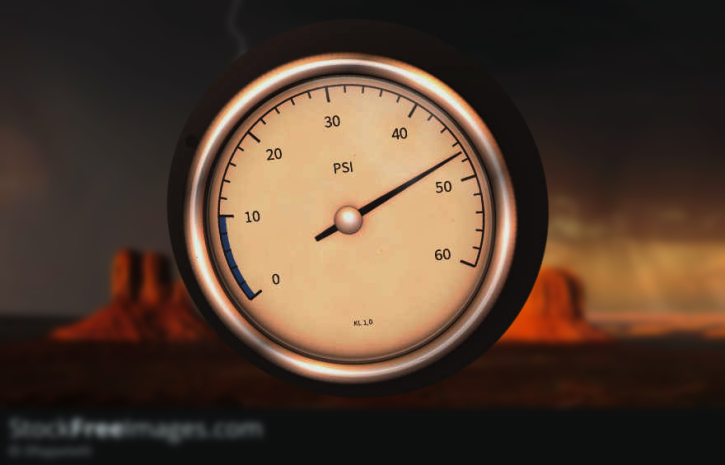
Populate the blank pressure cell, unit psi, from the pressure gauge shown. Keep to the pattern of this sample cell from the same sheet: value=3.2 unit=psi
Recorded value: value=47 unit=psi
